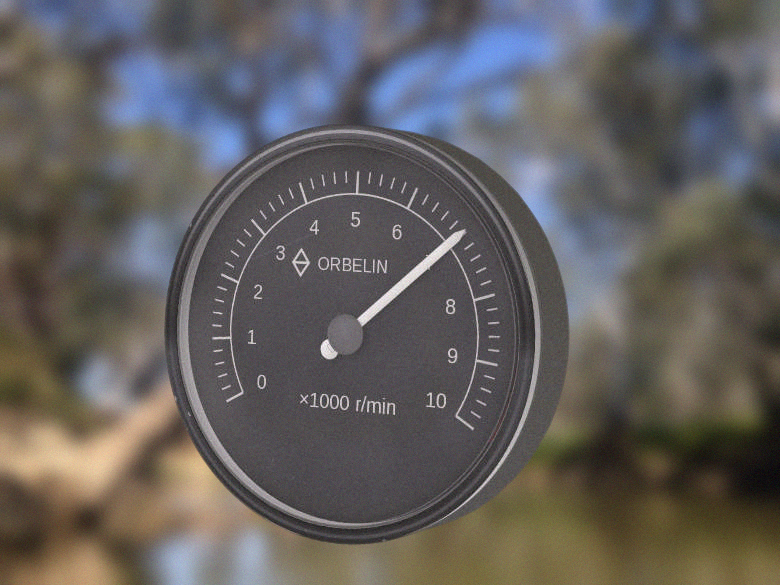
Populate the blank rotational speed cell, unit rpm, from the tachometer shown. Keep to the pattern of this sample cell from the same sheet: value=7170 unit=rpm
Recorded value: value=7000 unit=rpm
